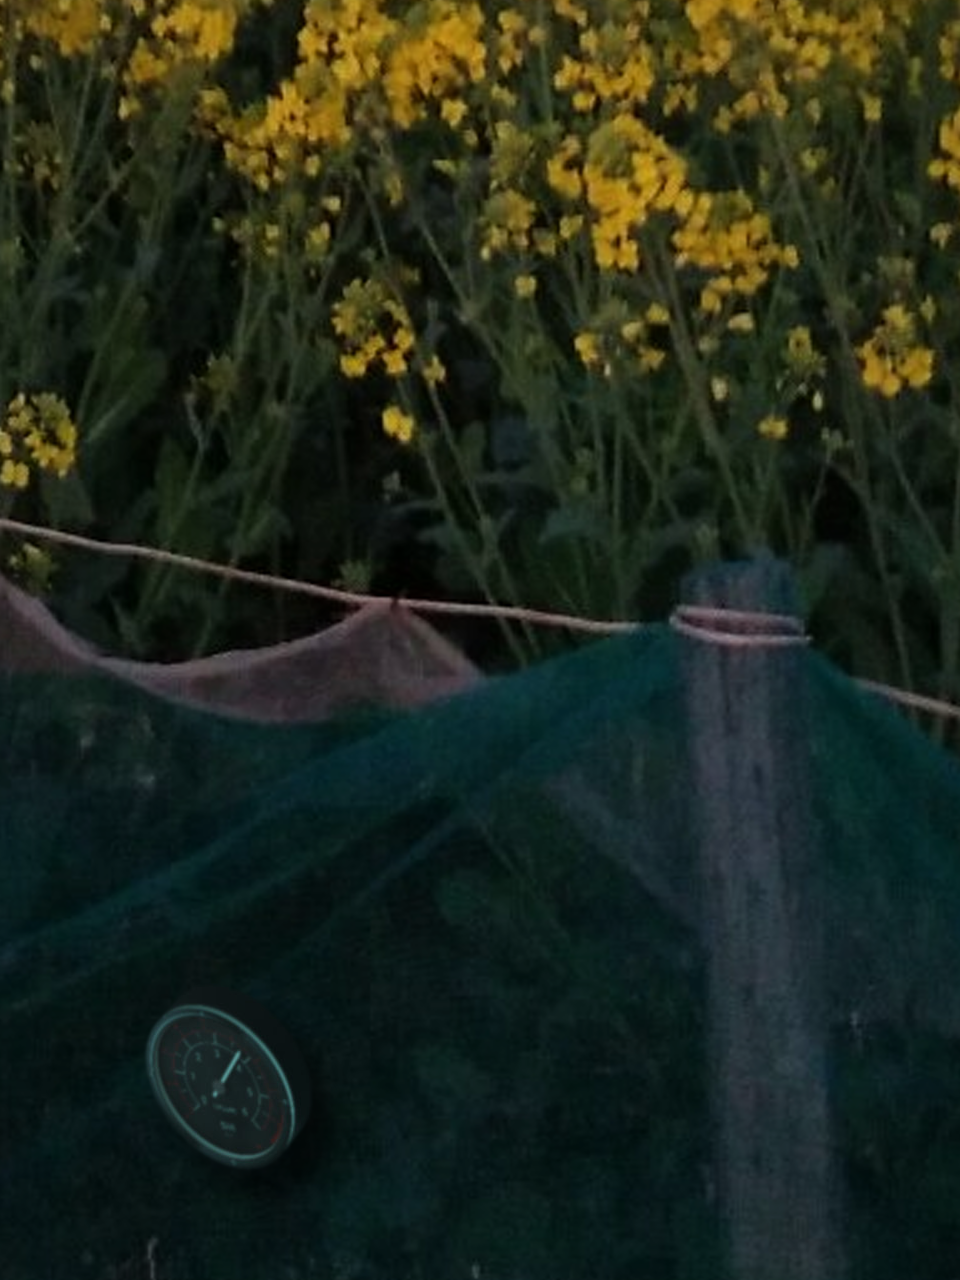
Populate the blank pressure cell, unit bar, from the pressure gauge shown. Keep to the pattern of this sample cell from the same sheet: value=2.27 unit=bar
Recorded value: value=3.75 unit=bar
